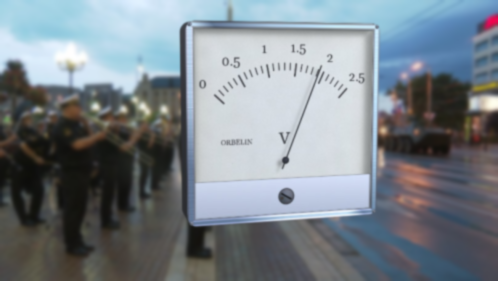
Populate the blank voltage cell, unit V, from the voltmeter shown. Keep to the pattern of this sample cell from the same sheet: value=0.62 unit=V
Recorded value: value=1.9 unit=V
